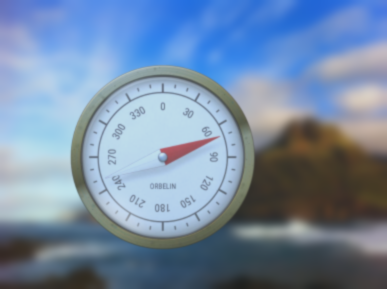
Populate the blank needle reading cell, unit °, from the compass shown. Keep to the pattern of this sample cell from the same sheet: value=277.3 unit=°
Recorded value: value=70 unit=°
